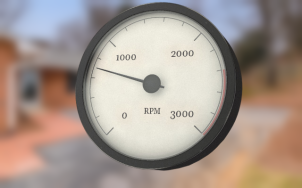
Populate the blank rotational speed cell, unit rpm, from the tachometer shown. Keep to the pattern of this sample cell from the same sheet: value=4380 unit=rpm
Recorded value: value=700 unit=rpm
